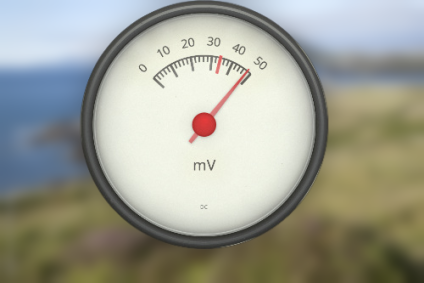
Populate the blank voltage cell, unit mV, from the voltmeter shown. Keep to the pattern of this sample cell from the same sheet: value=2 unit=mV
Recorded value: value=48 unit=mV
